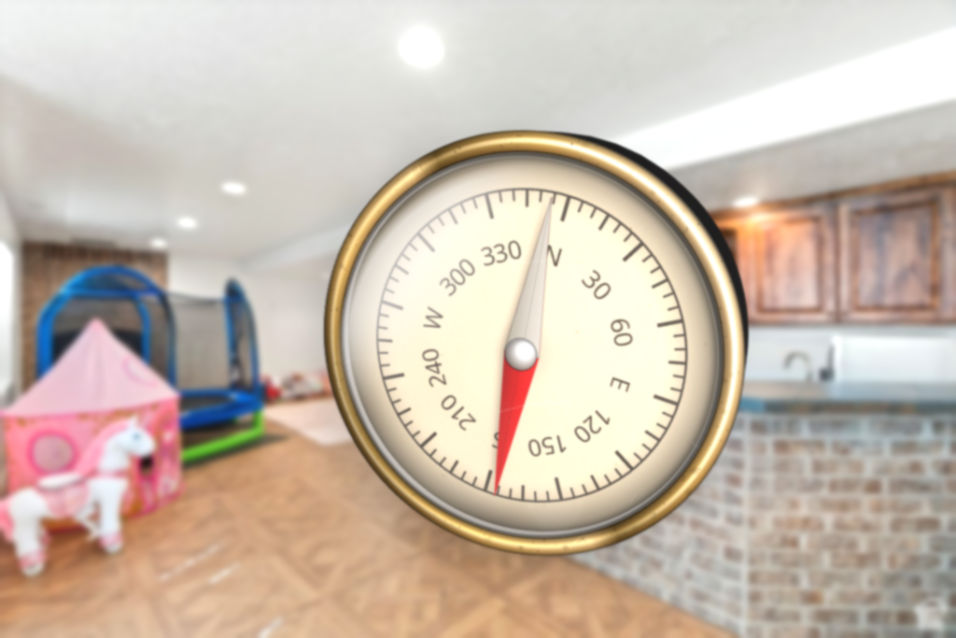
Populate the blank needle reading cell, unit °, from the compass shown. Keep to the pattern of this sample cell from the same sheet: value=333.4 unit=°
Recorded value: value=175 unit=°
